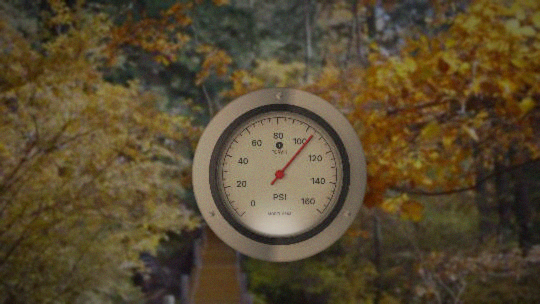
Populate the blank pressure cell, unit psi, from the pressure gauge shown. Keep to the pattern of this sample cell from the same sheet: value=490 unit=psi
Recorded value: value=105 unit=psi
